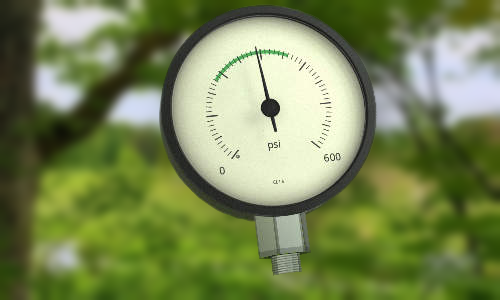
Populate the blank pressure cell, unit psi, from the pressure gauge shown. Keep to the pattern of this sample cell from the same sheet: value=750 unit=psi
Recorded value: value=290 unit=psi
